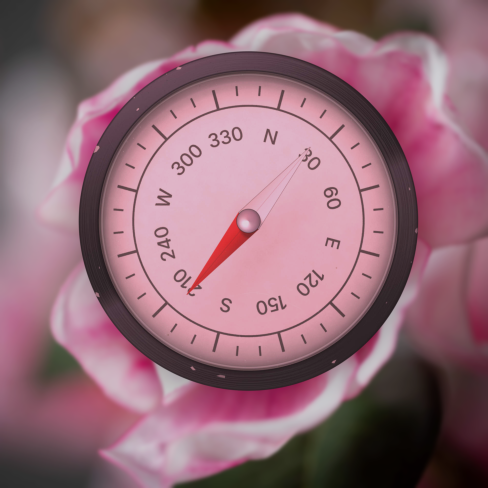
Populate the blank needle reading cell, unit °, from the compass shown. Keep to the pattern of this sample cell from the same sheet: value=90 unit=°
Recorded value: value=205 unit=°
